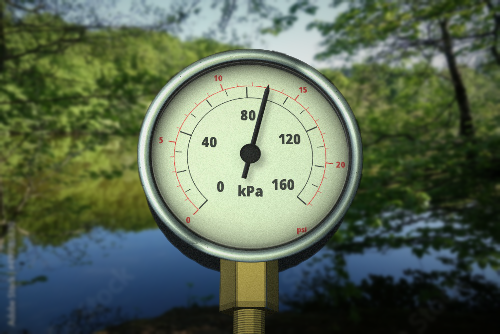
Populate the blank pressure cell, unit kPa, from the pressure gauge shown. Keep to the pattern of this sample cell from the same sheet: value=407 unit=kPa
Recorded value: value=90 unit=kPa
